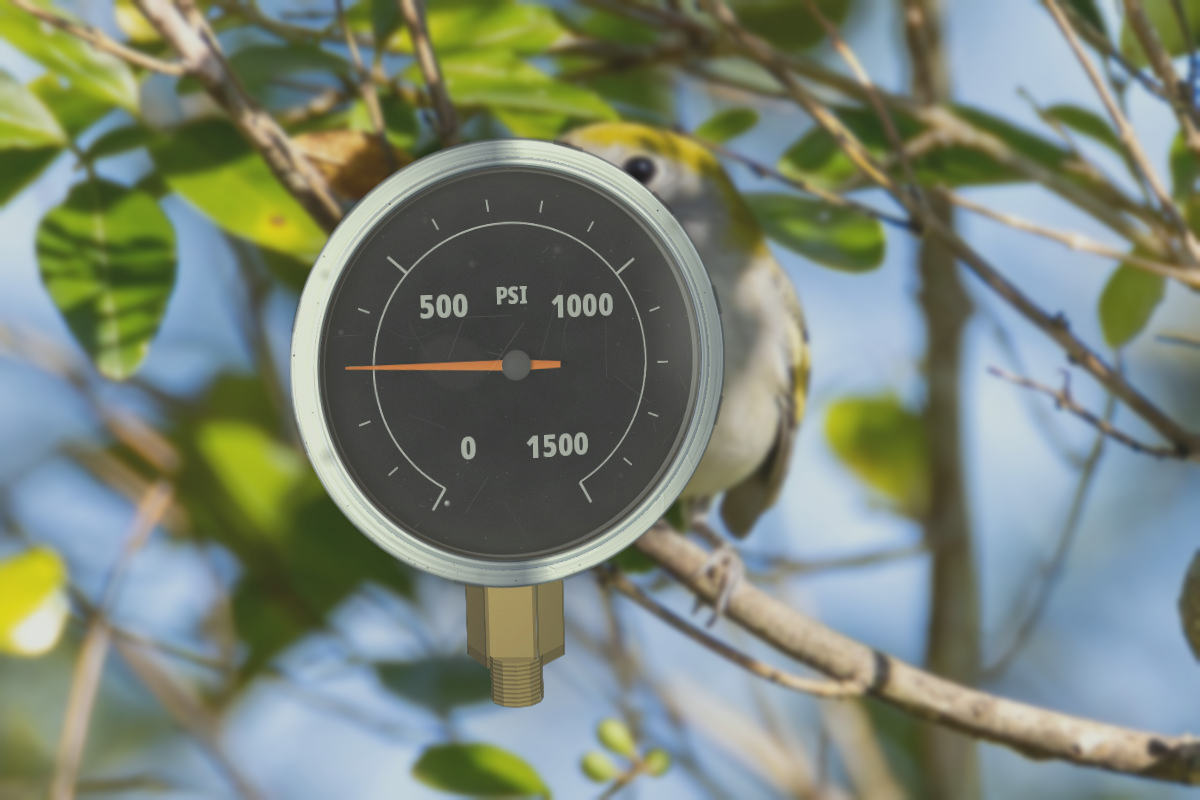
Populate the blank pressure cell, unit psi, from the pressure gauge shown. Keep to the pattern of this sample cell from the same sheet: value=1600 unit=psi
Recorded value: value=300 unit=psi
